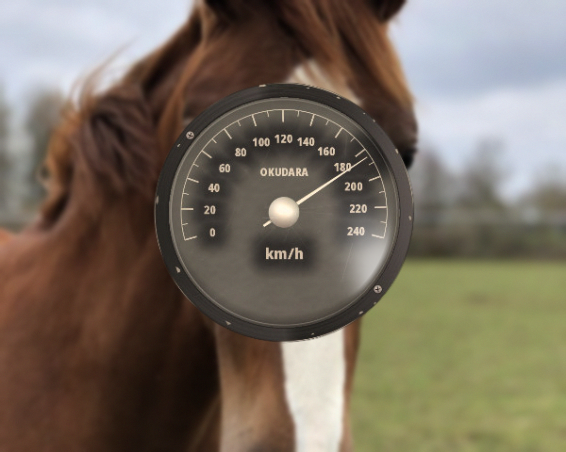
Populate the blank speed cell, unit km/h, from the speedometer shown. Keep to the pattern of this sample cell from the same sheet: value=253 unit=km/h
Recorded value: value=185 unit=km/h
